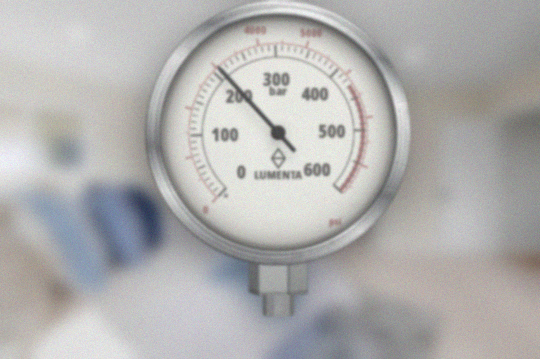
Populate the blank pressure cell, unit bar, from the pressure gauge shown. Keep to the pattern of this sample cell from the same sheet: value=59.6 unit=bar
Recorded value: value=210 unit=bar
